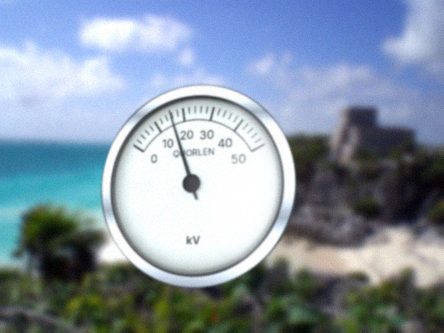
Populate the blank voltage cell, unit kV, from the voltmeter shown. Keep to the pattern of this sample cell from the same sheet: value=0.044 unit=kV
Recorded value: value=16 unit=kV
